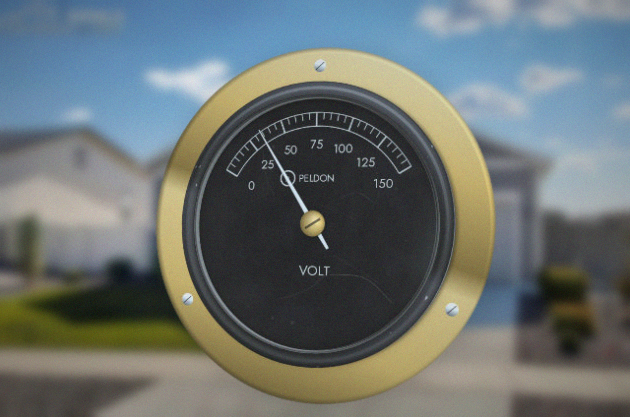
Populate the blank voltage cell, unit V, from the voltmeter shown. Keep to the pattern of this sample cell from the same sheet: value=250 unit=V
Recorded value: value=35 unit=V
